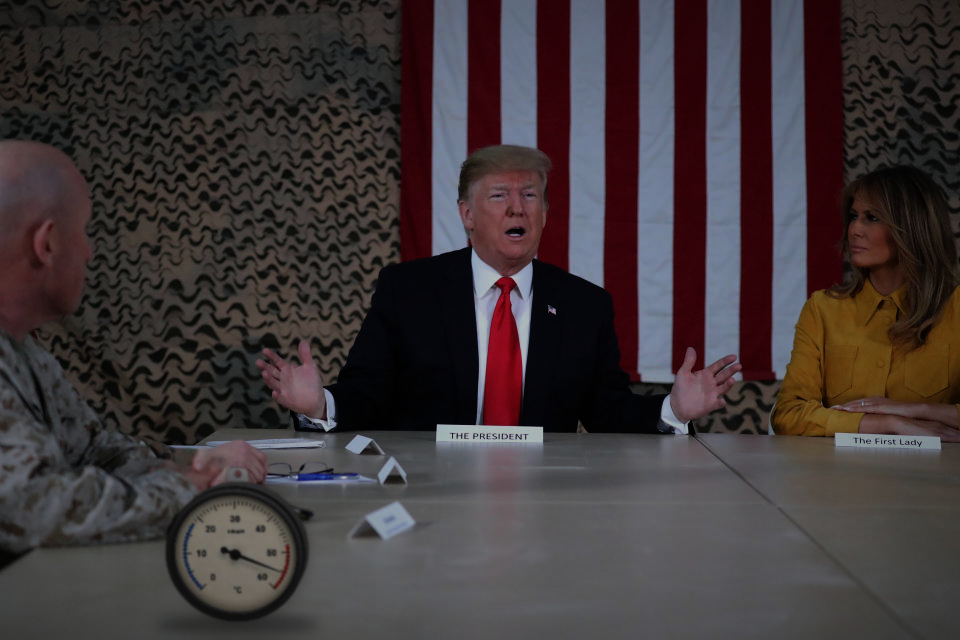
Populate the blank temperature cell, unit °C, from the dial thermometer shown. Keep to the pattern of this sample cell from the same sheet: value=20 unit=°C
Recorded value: value=55 unit=°C
